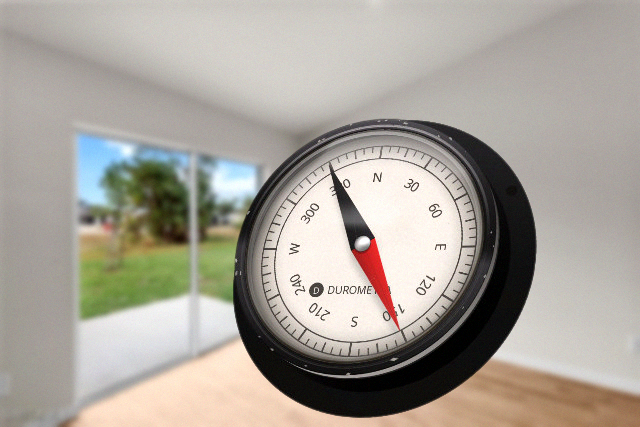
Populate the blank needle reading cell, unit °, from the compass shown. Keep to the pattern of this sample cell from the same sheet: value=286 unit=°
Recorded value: value=150 unit=°
